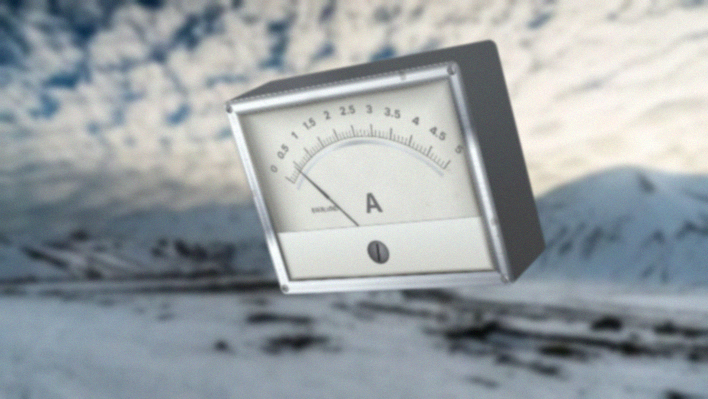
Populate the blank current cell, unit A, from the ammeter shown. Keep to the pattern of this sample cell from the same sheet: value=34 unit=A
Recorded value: value=0.5 unit=A
